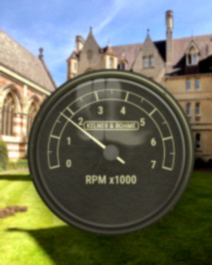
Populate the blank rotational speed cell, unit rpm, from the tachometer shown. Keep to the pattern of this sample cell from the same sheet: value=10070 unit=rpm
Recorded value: value=1750 unit=rpm
